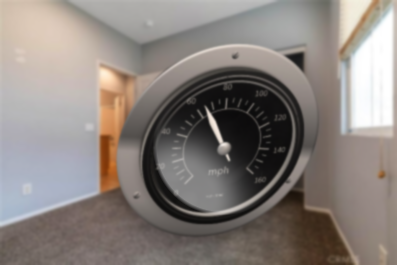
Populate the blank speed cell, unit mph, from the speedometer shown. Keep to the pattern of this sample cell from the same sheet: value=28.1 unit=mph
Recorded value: value=65 unit=mph
